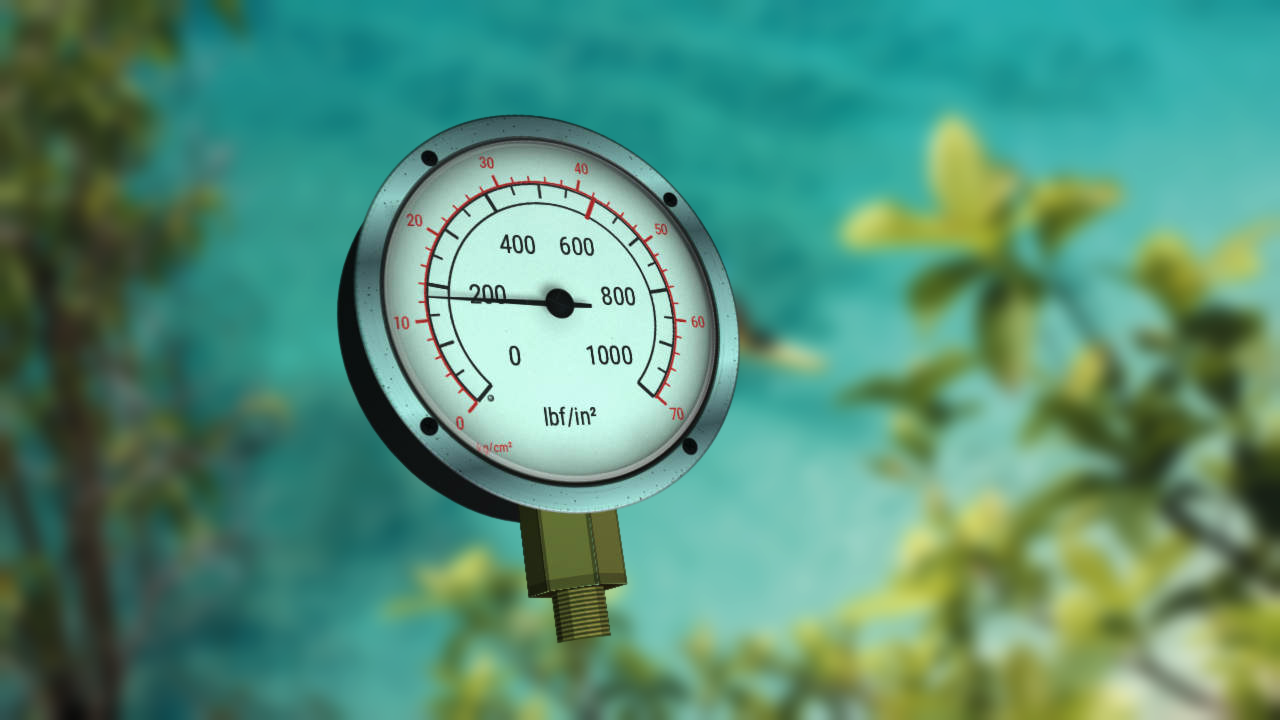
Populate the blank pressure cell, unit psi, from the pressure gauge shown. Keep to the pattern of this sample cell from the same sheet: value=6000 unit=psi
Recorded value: value=175 unit=psi
